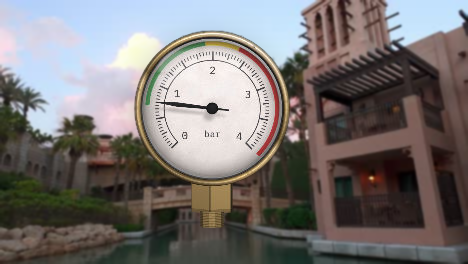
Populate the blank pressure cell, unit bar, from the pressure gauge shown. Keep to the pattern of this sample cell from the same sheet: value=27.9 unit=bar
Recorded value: value=0.75 unit=bar
